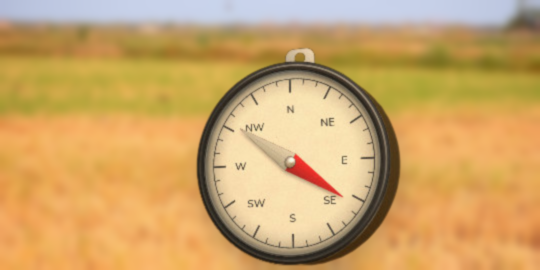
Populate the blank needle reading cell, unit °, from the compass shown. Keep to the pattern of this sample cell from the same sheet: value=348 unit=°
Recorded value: value=125 unit=°
